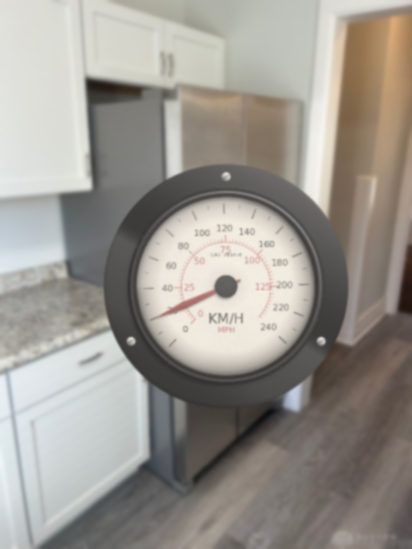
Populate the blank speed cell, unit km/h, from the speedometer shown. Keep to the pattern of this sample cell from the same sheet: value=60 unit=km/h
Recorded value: value=20 unit=km/h
